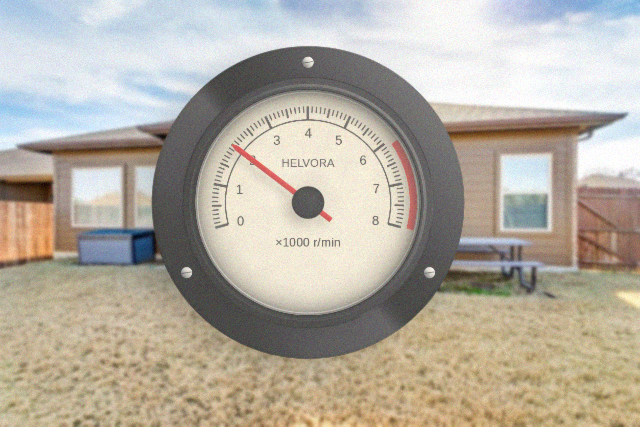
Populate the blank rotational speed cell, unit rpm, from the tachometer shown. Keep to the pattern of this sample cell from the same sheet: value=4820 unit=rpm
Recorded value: value=2000 unit=rpm
